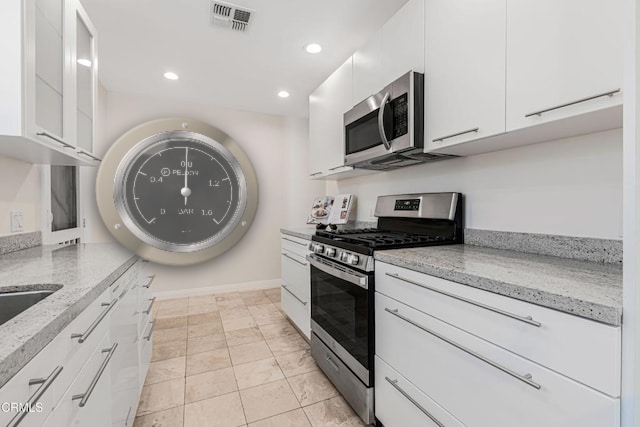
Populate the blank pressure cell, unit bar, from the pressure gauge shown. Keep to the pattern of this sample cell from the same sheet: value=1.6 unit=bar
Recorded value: value=0.8 unit=bar
